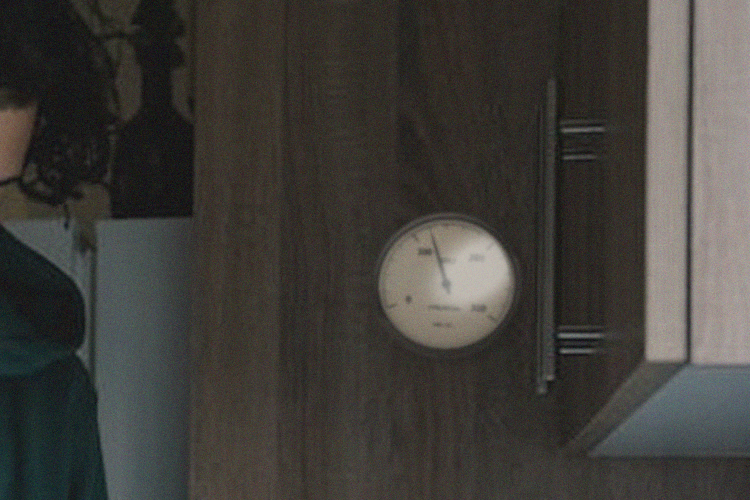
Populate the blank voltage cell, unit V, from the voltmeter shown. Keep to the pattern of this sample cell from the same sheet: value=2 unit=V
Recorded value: value=120 unit=V
